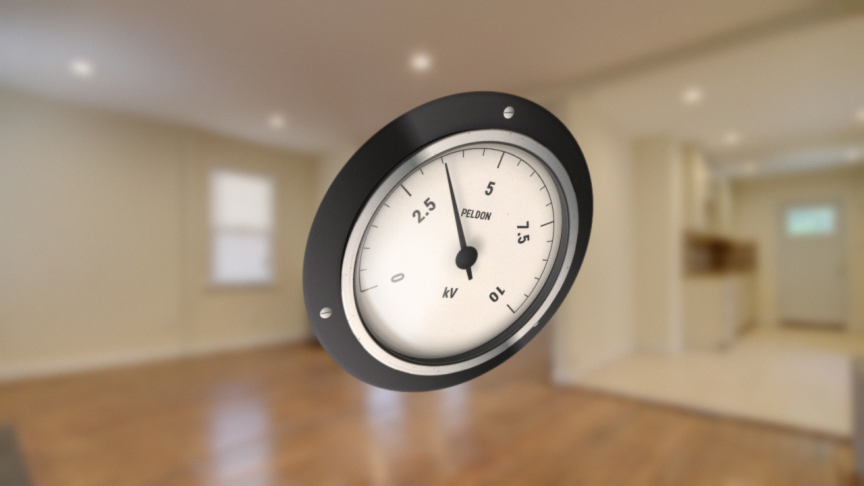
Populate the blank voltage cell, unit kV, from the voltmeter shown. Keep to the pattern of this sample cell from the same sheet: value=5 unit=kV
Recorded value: value=3.5 unit=kV
